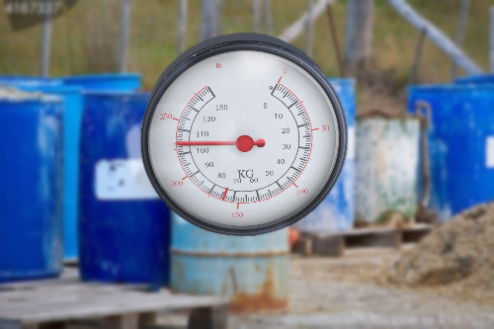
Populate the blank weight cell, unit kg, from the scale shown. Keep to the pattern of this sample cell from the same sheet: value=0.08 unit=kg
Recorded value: value=105 unit=kg
